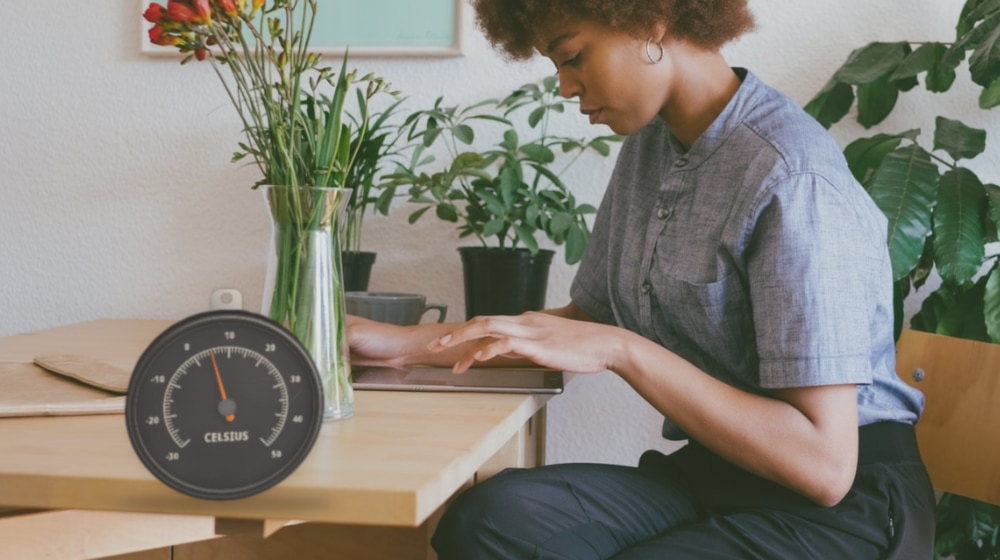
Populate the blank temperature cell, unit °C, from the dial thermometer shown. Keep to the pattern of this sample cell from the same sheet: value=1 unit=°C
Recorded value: value=5 unit=°C
